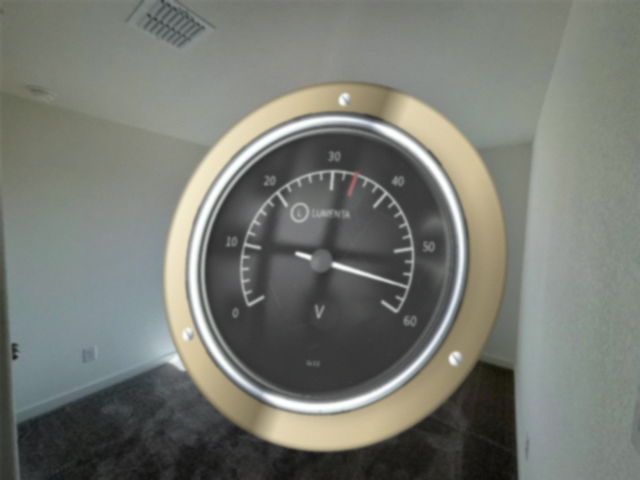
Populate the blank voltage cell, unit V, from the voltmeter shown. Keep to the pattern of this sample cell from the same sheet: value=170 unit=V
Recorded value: value=56 unit=V
